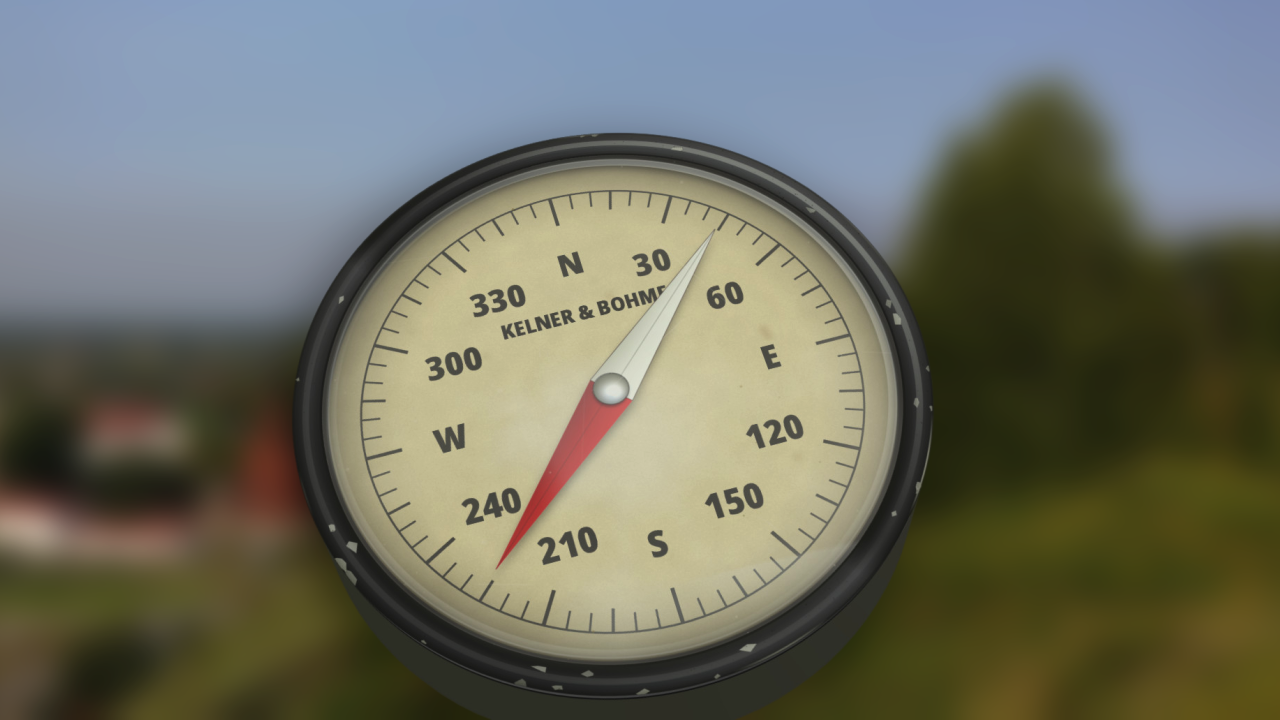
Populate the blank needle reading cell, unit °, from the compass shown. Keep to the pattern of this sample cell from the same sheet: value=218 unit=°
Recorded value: value=225 unit=°
